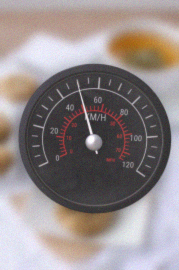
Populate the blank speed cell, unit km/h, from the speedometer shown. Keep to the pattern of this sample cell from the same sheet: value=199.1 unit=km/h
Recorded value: value=50 unit=km/h
